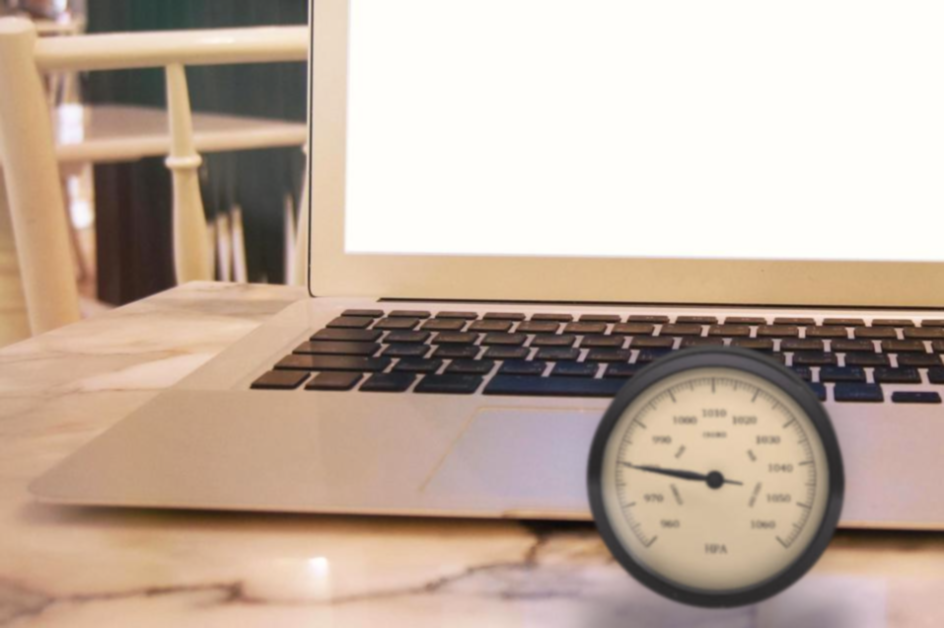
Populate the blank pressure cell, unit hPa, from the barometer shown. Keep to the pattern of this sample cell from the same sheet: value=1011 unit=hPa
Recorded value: value=980 unit=hPa
